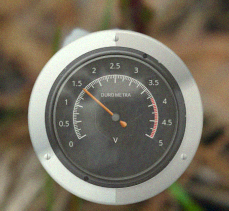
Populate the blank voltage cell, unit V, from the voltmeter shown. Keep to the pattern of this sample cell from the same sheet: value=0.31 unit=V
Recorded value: value=1.5 unit=V
